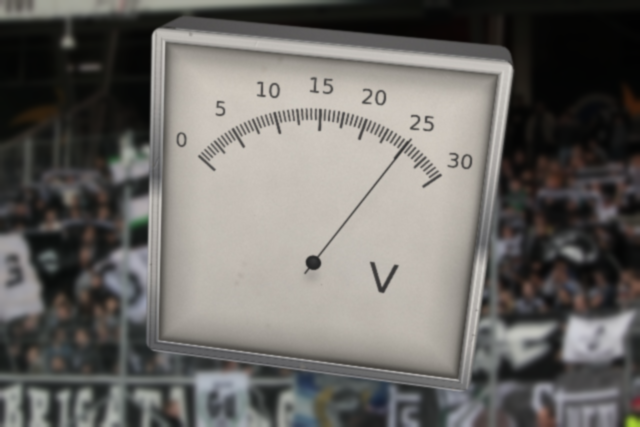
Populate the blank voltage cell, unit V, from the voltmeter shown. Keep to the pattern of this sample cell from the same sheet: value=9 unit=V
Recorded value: value=25 unit=V
